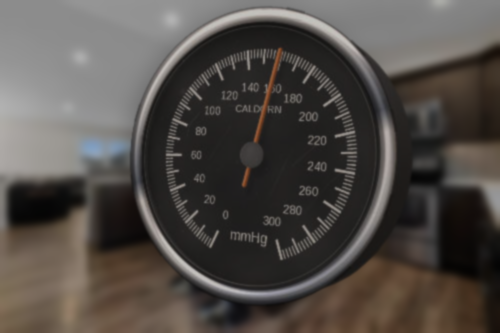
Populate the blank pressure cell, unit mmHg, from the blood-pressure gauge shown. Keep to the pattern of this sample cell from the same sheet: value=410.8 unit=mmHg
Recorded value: value=160 unit=mmHg
